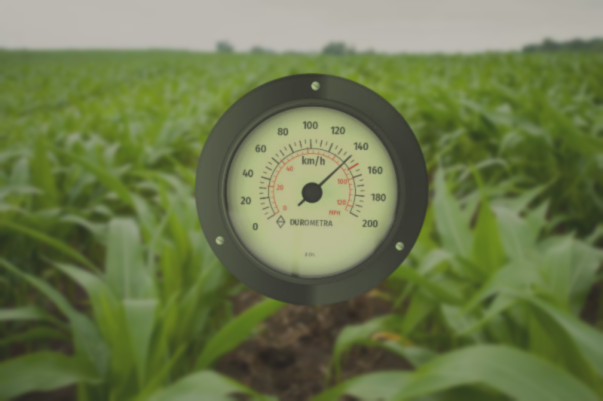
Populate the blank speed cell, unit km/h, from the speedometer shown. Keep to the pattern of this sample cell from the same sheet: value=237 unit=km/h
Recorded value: value=140 unit=km/h
